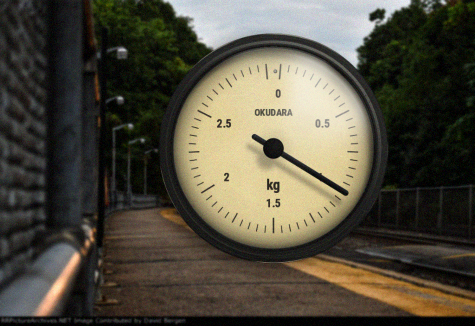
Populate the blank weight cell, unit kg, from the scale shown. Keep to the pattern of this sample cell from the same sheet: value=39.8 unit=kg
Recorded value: value=1 unit=kg
